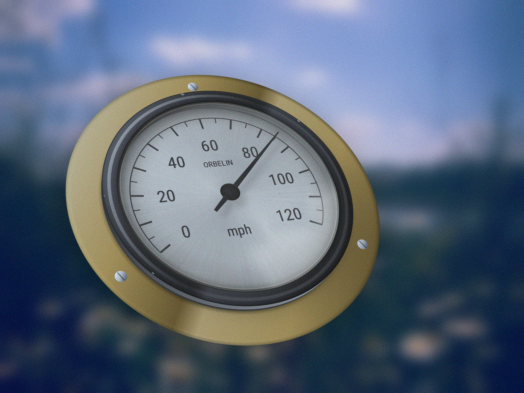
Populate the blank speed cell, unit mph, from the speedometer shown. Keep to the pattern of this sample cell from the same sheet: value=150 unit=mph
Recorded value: value=85 unit=mph
